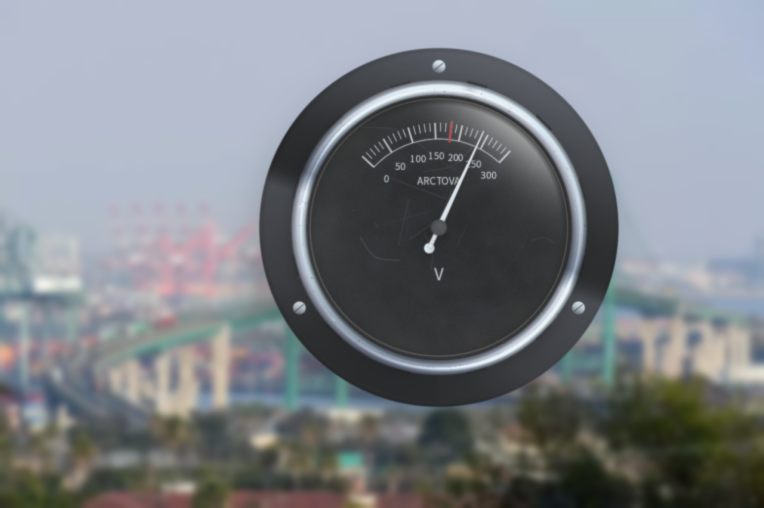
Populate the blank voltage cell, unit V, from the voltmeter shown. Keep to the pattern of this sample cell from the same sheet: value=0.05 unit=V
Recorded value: value=240 unit=V
